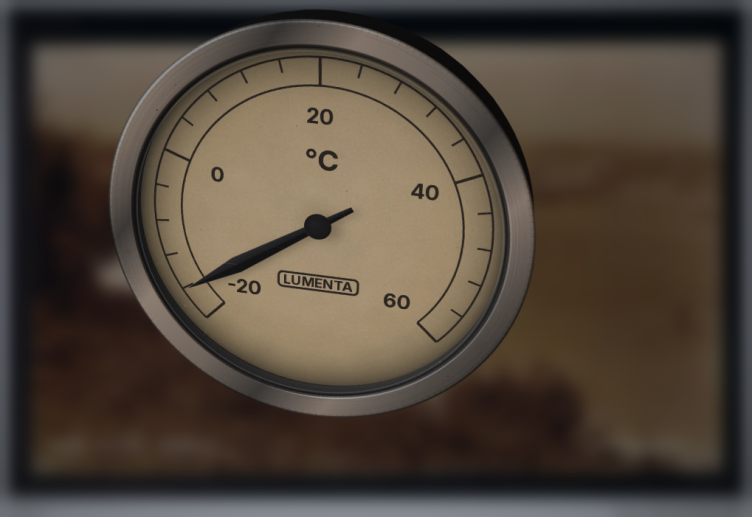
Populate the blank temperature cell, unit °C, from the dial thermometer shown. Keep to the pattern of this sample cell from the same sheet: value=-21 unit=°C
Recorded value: value=-16 unit=°C
